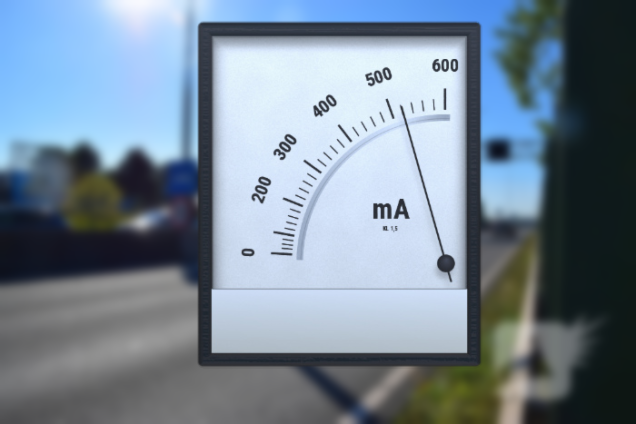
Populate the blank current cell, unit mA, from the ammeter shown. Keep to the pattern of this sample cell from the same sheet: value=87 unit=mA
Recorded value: value=520 unit=mA
